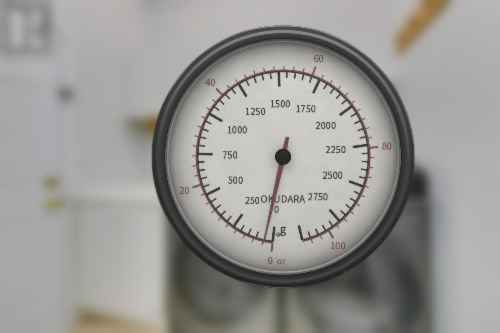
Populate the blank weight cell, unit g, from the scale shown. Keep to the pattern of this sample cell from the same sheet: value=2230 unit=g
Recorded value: value=50 unit=g
